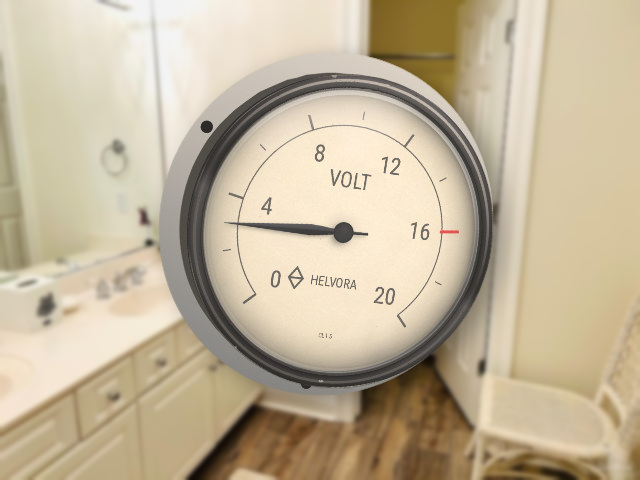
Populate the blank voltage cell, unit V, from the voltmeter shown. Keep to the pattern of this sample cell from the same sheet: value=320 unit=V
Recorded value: value=3 unit=V
